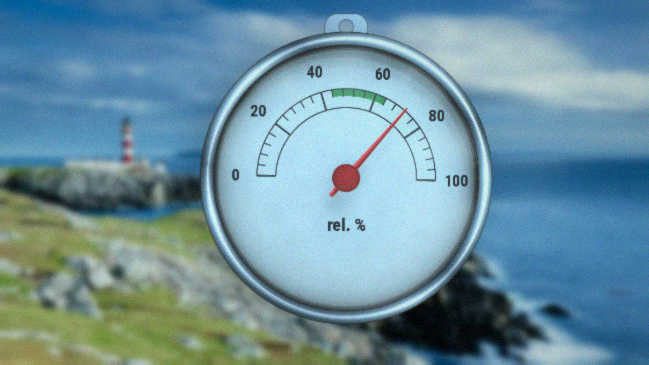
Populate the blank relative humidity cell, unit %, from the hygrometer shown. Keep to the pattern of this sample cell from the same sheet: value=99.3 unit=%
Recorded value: value=72 unit=%
